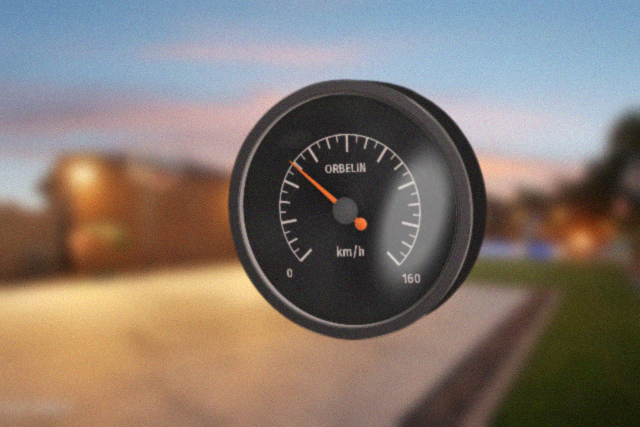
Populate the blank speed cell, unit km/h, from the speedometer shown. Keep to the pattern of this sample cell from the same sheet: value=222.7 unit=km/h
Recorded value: value=50 unit=km/h
